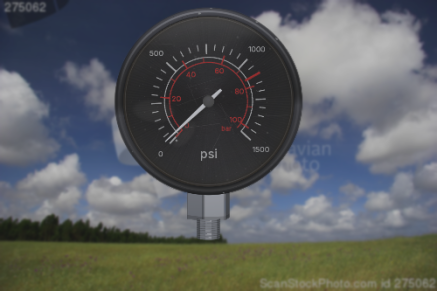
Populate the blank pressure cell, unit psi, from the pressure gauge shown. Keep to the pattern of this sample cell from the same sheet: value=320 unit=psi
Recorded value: value=25 unit=psi
